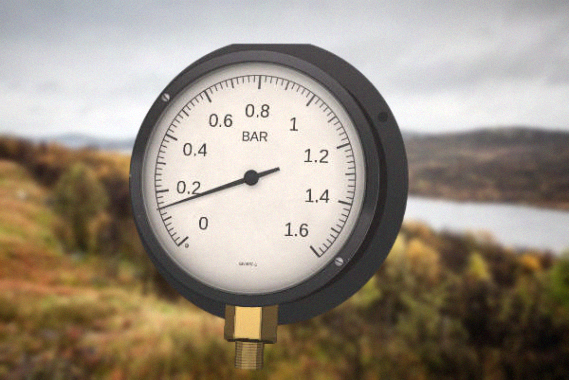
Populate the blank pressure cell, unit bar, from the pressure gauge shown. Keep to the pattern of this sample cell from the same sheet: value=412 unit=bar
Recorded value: value=0.14 unit=bar
